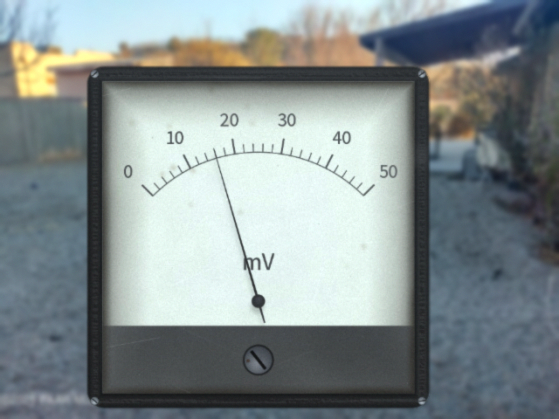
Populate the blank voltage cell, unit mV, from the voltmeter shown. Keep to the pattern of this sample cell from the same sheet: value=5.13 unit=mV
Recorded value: value=16 unit=mV
